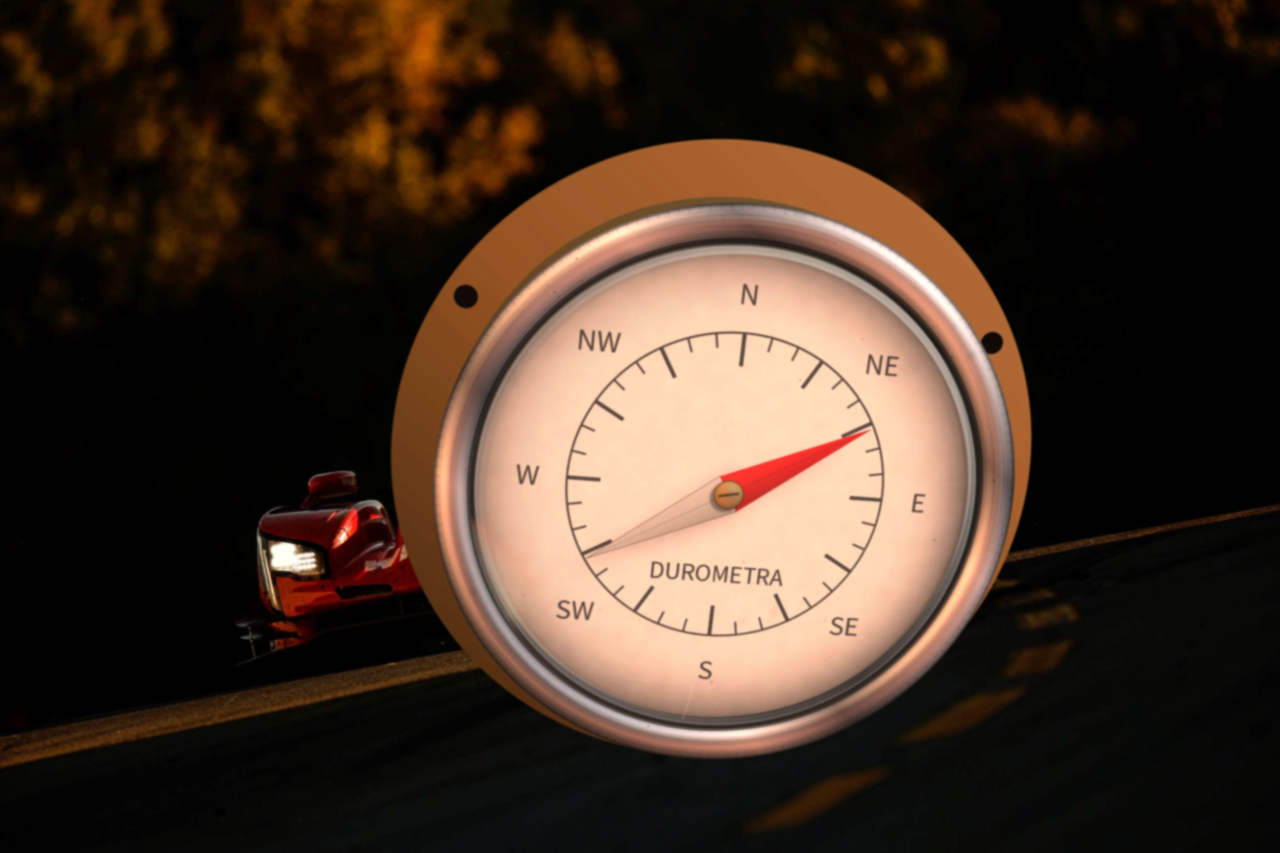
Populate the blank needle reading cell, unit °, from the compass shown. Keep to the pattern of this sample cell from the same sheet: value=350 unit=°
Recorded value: value=60 unit=°
